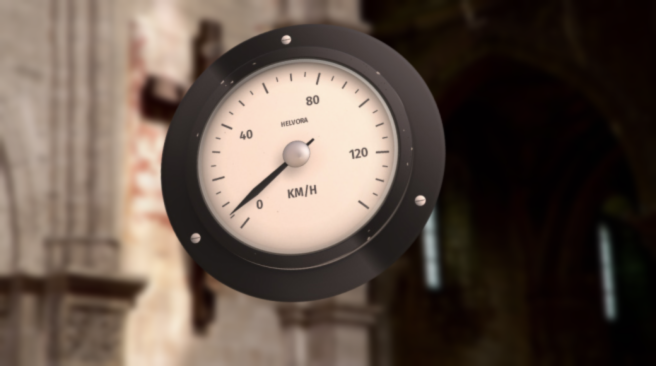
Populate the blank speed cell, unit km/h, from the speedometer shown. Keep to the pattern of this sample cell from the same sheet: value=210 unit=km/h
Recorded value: value=5 unit=km/h
